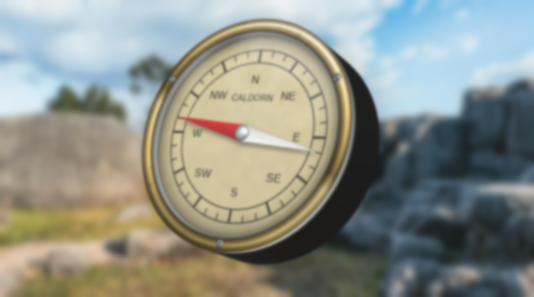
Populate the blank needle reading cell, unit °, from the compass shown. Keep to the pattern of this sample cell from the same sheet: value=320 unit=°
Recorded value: value=280 unit=°
